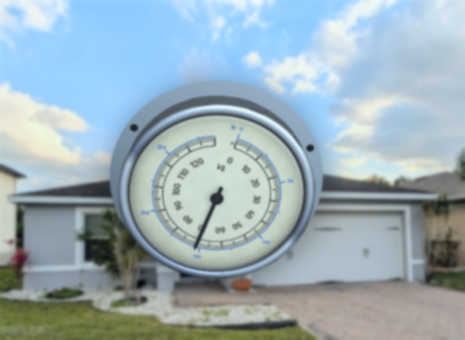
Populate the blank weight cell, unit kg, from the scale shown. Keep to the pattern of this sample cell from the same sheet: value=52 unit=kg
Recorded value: value=70 unit=kg
